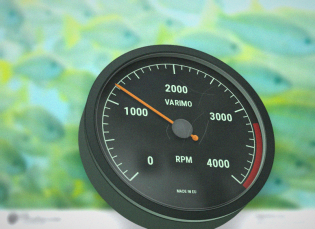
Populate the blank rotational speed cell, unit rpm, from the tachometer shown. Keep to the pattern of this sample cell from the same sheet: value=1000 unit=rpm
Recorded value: value=1200 unit=rpm
